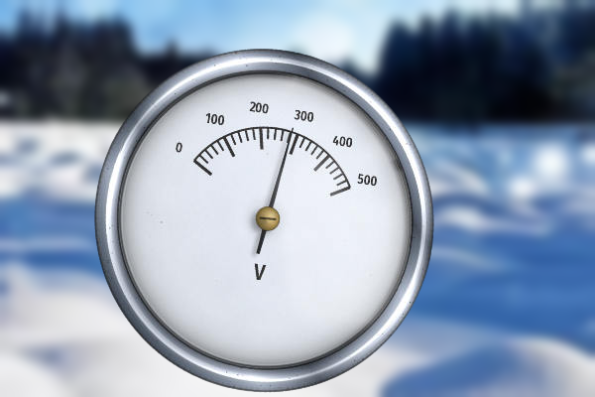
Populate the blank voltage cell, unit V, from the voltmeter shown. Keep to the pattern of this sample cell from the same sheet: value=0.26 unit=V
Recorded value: value=280 unit=V
